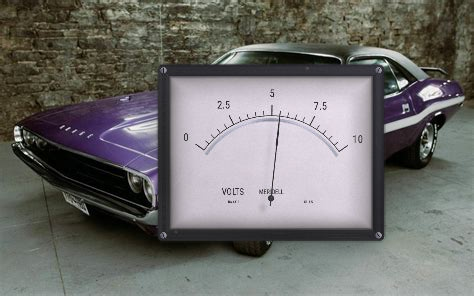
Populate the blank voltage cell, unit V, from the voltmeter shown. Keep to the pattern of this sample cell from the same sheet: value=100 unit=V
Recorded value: value=5.5 unit=V
